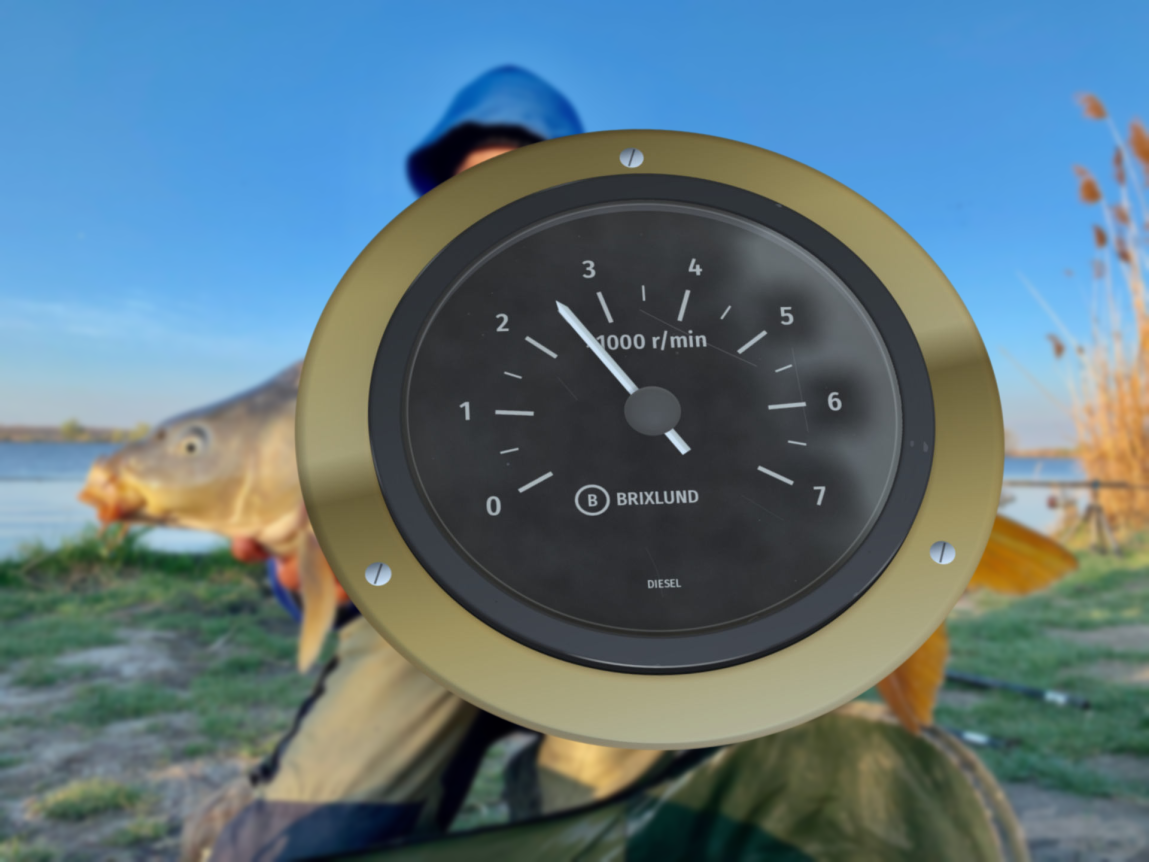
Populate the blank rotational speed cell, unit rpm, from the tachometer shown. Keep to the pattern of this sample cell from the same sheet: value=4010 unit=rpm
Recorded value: value=2500 unit=rpm
